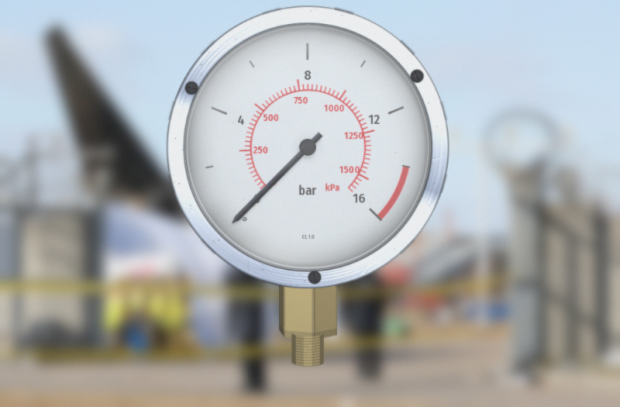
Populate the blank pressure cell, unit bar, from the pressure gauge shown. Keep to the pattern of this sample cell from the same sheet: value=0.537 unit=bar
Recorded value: value=0 unit=bar
